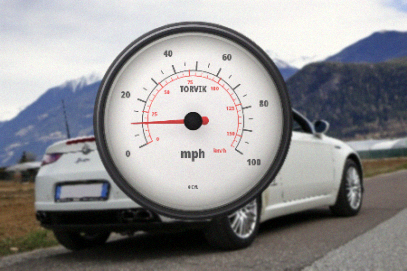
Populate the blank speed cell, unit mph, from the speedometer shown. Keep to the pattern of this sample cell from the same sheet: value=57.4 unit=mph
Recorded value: value=10 unit=mph
